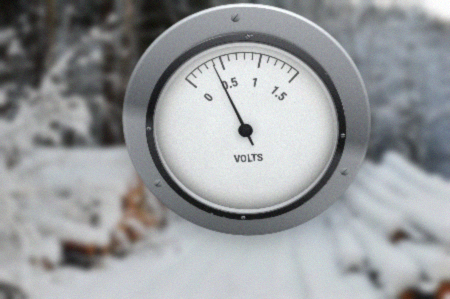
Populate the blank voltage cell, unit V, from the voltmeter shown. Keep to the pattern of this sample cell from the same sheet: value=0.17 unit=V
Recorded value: value=0.4 unit=V
